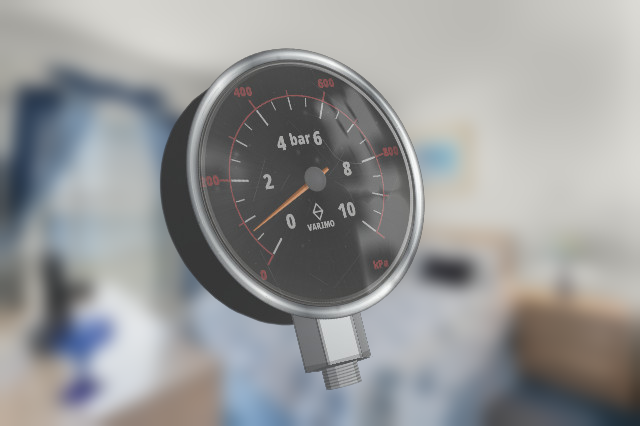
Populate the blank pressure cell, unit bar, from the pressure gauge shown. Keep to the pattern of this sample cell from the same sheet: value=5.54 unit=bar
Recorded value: value=0.75 unit=bar
